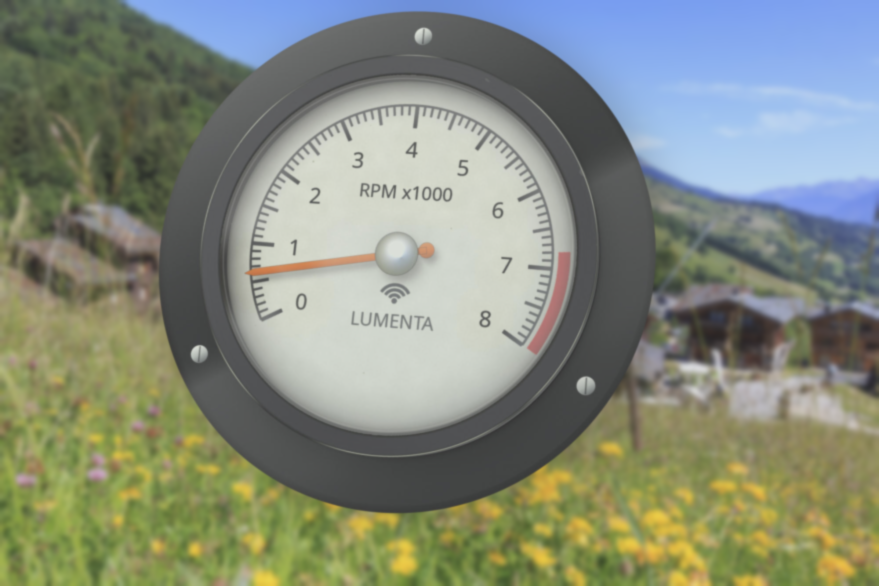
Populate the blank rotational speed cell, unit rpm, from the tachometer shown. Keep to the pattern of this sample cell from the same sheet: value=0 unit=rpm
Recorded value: value=600 unit=rpm
